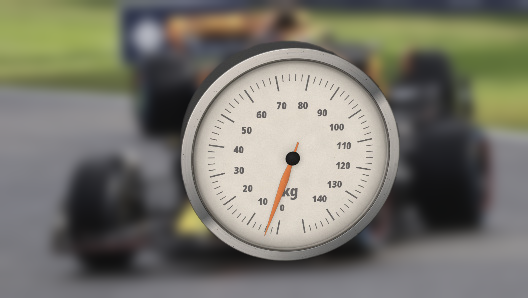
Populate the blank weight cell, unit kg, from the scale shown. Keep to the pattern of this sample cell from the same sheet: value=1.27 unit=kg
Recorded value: value=4 unit=kg
